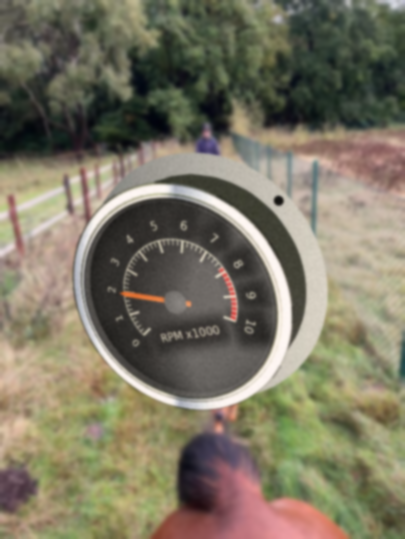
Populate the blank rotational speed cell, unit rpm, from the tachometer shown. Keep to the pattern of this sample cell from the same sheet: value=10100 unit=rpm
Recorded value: value=2000 unit=rpm
